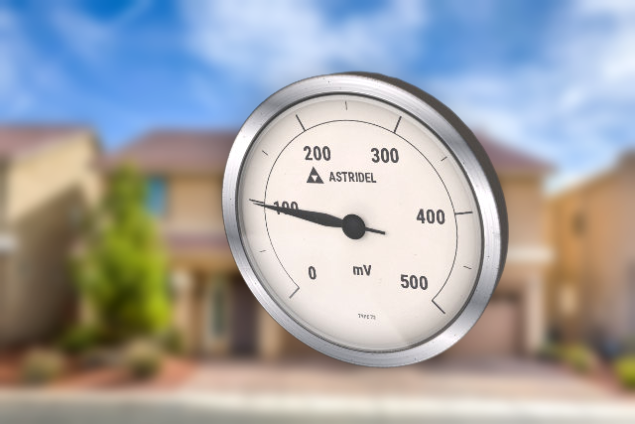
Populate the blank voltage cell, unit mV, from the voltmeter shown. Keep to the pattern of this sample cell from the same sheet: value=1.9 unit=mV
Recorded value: value=100 unit=mV
